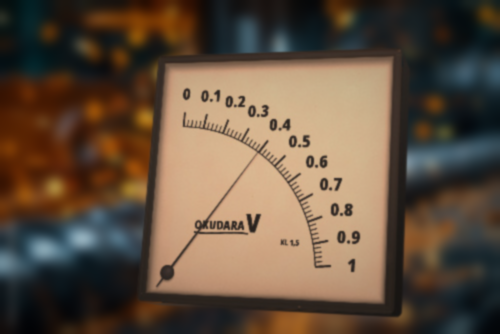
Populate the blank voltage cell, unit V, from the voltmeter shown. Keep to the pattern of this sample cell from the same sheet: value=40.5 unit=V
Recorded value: value=0.4 unit=V
